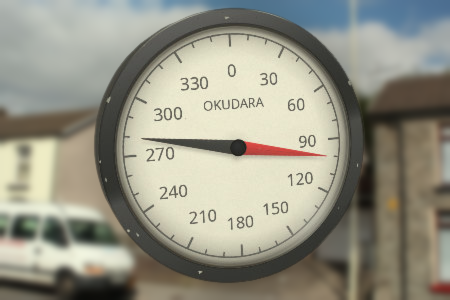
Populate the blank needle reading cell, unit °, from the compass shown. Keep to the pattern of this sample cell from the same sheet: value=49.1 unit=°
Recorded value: value=100 unit=°
